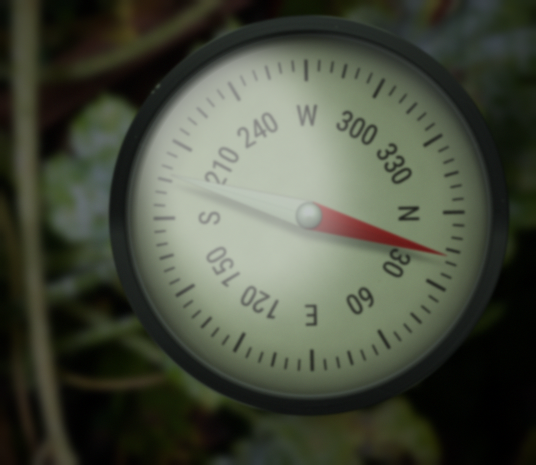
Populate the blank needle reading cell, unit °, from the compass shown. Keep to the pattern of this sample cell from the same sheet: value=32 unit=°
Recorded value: value=17.5 unit=°
